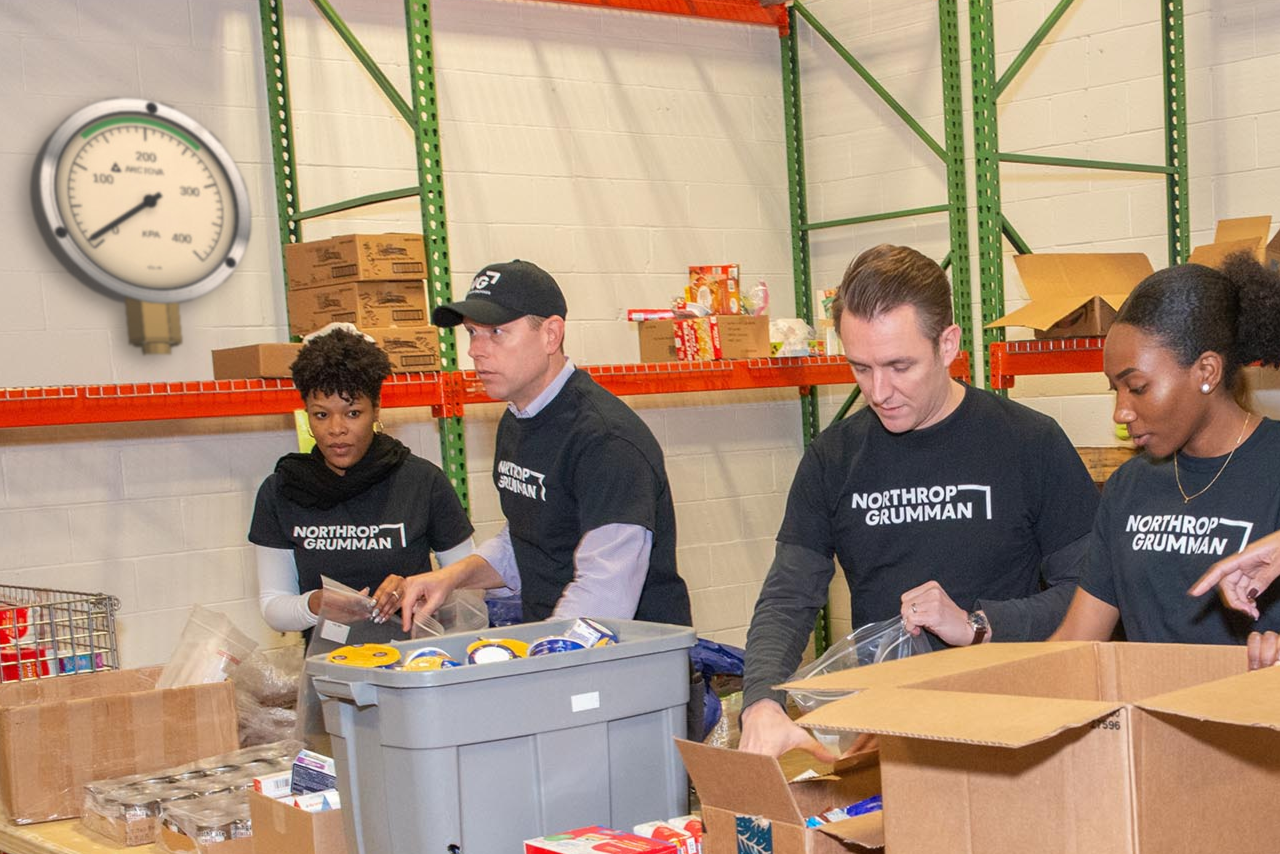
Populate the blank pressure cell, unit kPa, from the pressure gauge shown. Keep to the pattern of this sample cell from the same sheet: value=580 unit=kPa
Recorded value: value=10 unit=kPa
